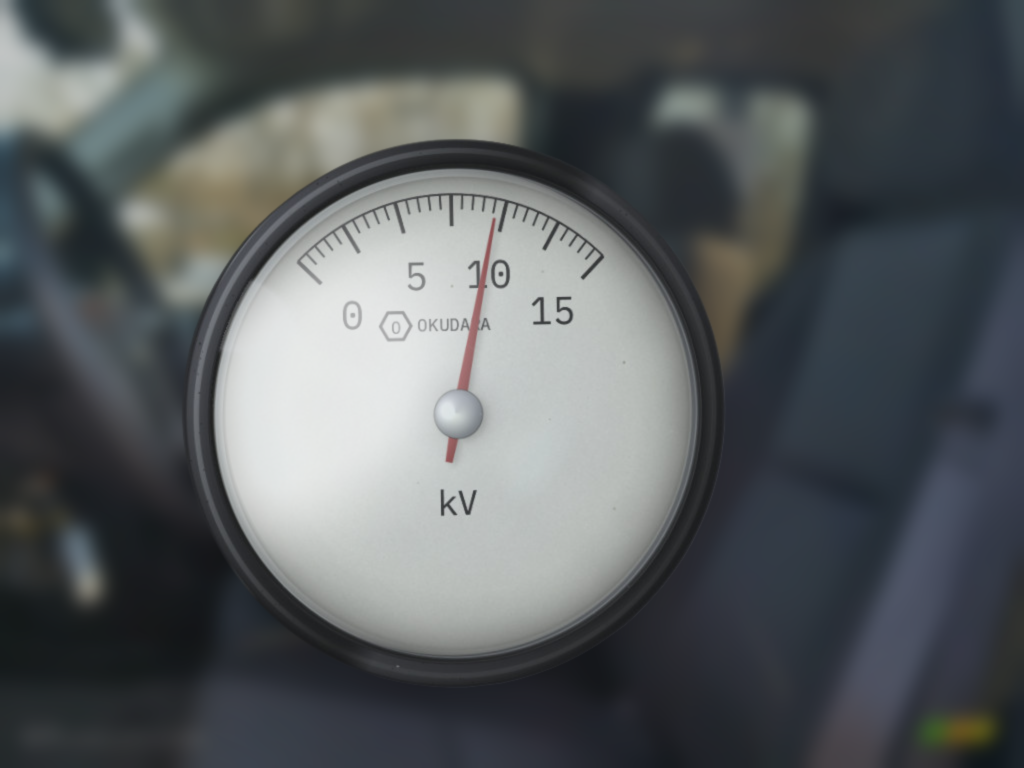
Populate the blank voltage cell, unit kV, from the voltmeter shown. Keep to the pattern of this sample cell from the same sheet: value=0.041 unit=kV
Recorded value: value=9.5 unit=kV
